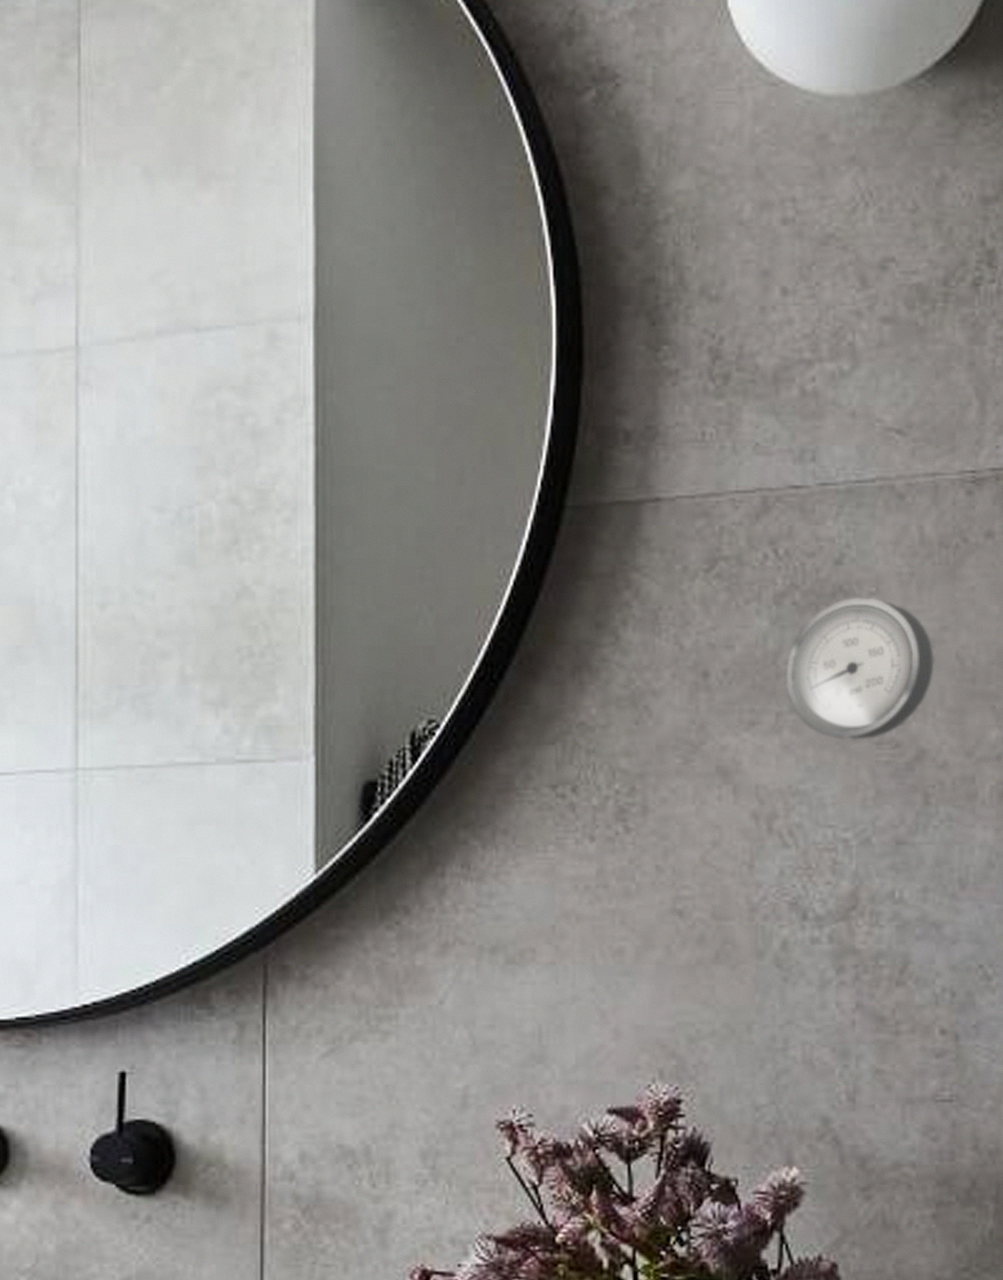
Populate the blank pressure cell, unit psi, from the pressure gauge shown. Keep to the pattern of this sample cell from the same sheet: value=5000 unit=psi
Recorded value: value=25 unit=psi
